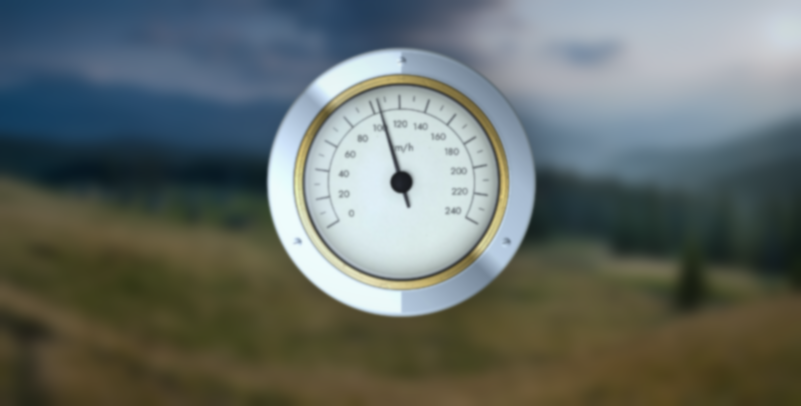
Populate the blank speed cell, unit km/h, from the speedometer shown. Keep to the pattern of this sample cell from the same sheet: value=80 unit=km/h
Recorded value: value=105 unit=km/h
